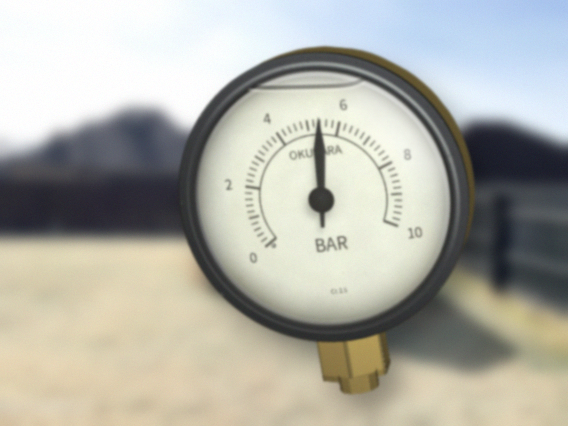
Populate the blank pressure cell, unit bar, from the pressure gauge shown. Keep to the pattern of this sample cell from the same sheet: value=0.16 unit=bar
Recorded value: value=5.4 unit=bar
